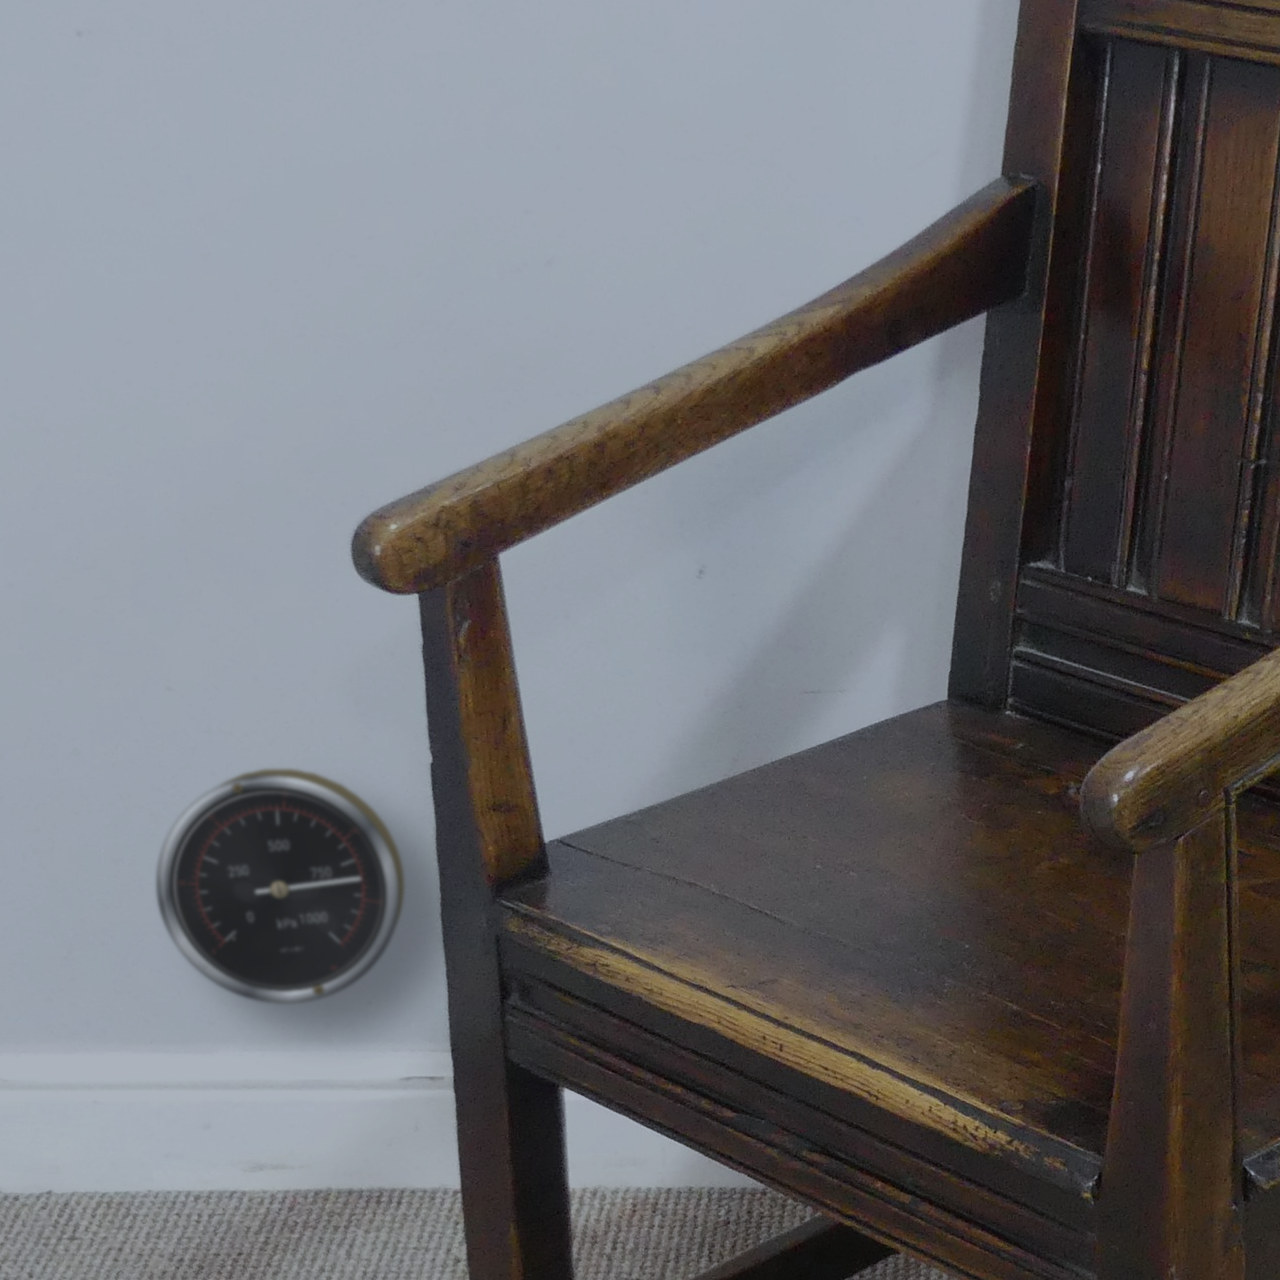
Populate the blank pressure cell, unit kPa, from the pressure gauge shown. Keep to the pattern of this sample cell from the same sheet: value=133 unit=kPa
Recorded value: value=800 unit=kPa
